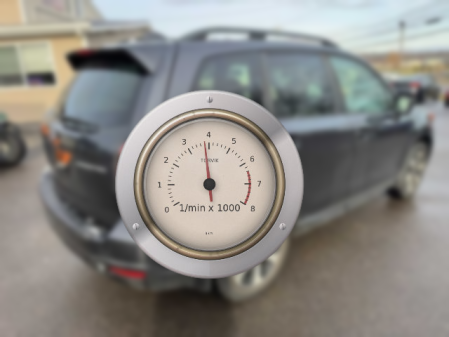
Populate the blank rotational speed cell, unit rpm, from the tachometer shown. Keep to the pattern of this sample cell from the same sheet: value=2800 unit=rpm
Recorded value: value=3800 unit=rpm
